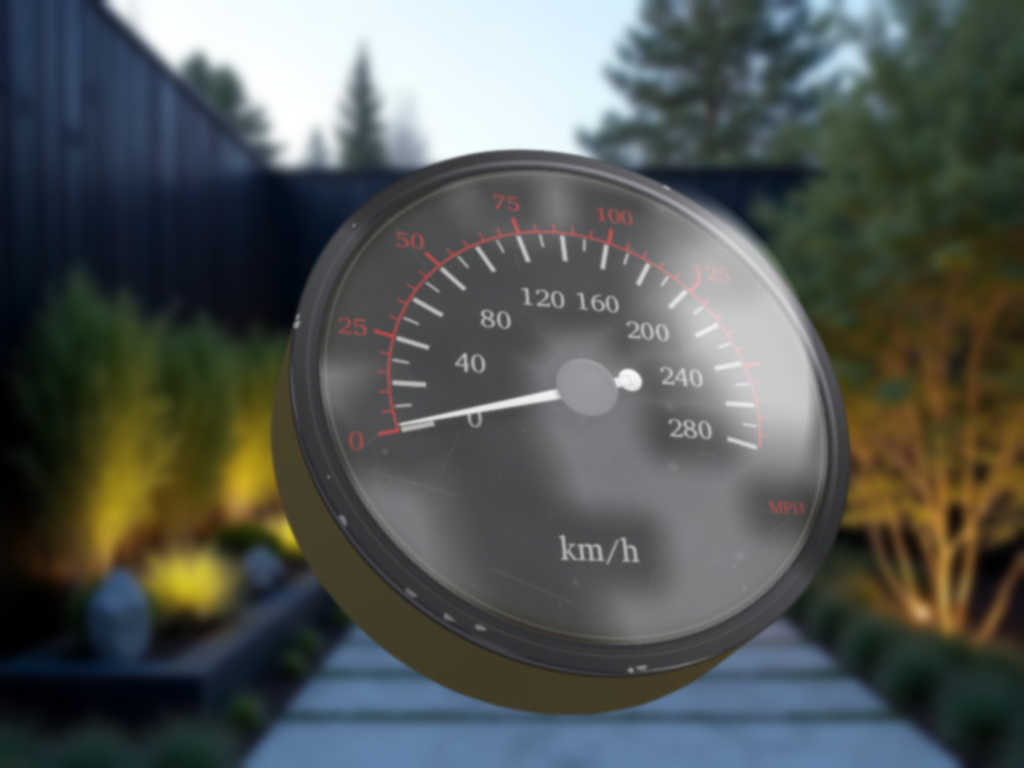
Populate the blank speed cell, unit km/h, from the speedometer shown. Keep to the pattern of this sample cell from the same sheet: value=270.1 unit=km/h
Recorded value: value=0 unit=km/h
